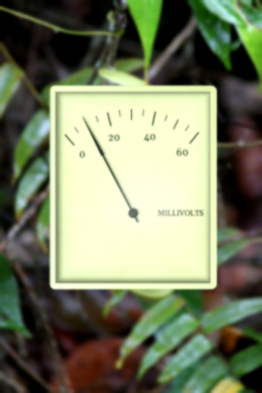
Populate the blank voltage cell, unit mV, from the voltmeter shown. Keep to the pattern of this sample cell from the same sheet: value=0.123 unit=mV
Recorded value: value=10 unit=mV
